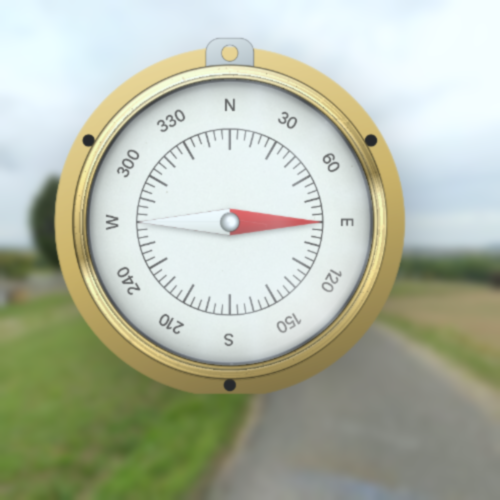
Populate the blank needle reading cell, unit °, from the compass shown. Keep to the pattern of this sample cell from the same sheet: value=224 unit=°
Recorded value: value=90 unit=°
